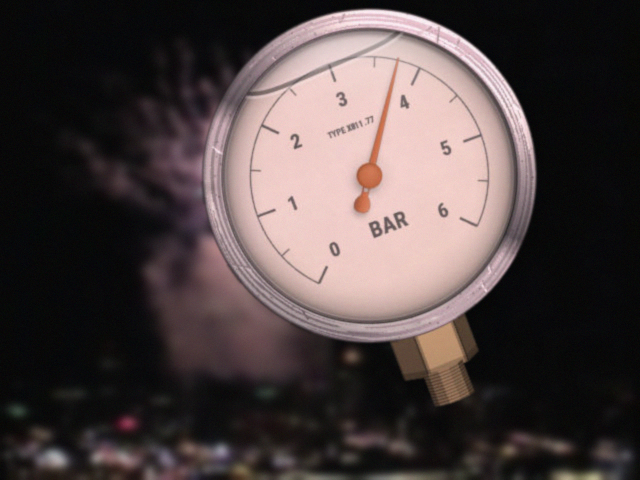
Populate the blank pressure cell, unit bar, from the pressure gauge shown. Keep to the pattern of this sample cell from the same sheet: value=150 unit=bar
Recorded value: value=3.75 unit=bar
